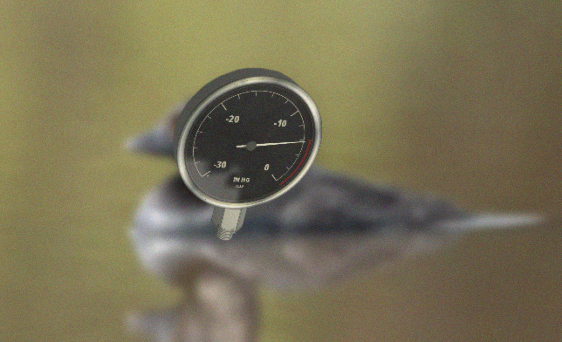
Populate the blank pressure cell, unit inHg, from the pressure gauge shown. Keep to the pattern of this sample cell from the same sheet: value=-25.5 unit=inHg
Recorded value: value=-6 unit=inHg
